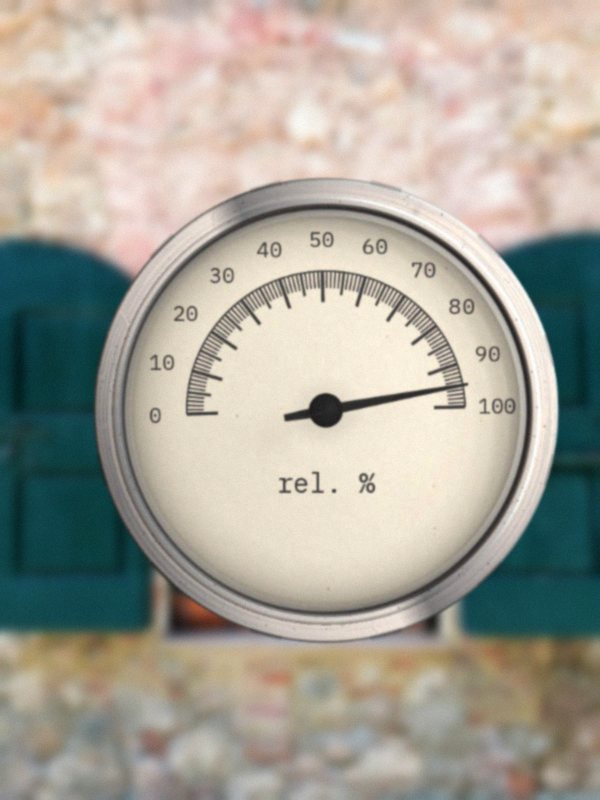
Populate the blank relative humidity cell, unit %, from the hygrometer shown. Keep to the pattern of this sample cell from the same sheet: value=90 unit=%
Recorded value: value=95 unit=%
